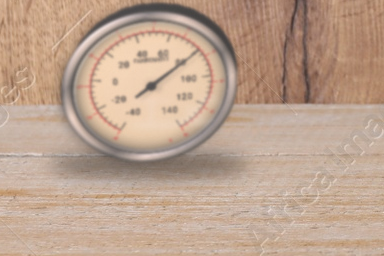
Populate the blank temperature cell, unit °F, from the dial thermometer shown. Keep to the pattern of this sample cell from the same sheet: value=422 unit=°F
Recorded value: value=80 unit=°F
